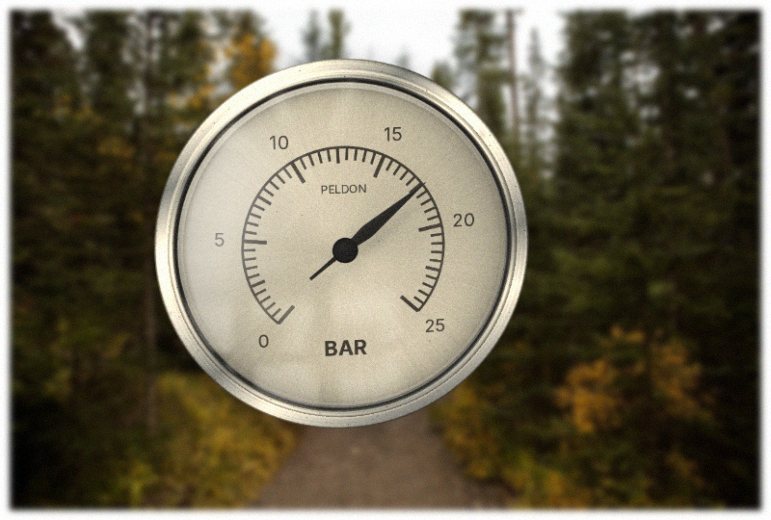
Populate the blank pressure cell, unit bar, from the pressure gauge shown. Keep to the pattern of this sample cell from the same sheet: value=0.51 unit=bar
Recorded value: value=17.5 unit=bar
